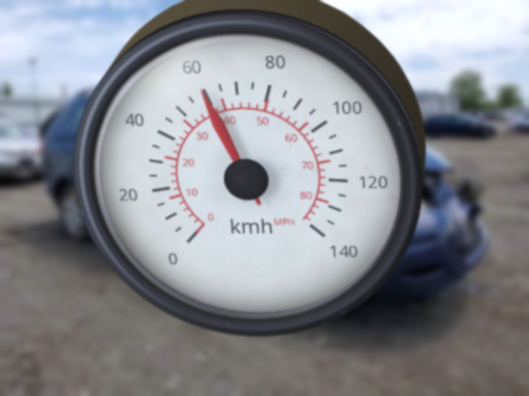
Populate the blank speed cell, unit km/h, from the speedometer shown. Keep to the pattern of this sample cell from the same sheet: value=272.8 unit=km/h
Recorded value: value=60 unit=km/h
